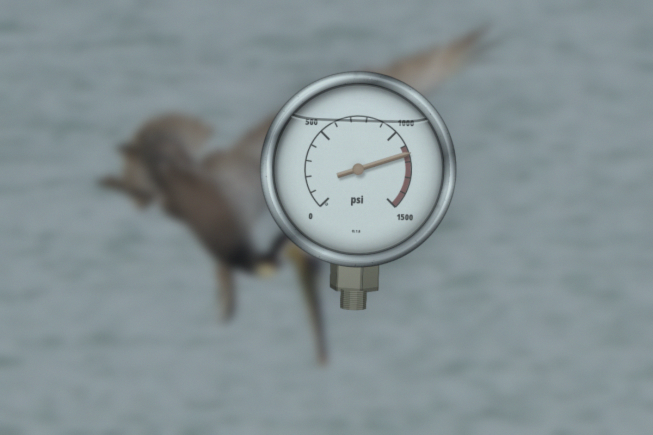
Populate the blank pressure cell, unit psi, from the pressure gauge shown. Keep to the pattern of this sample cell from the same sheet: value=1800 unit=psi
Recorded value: value=1150 unit=psi
